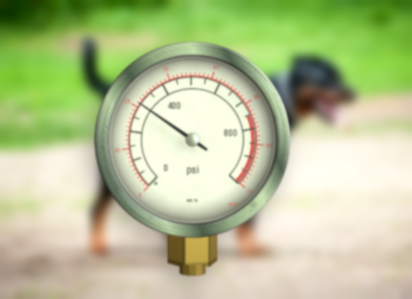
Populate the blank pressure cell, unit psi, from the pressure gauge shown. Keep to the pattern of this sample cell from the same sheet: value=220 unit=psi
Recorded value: value=300 unit=psi
